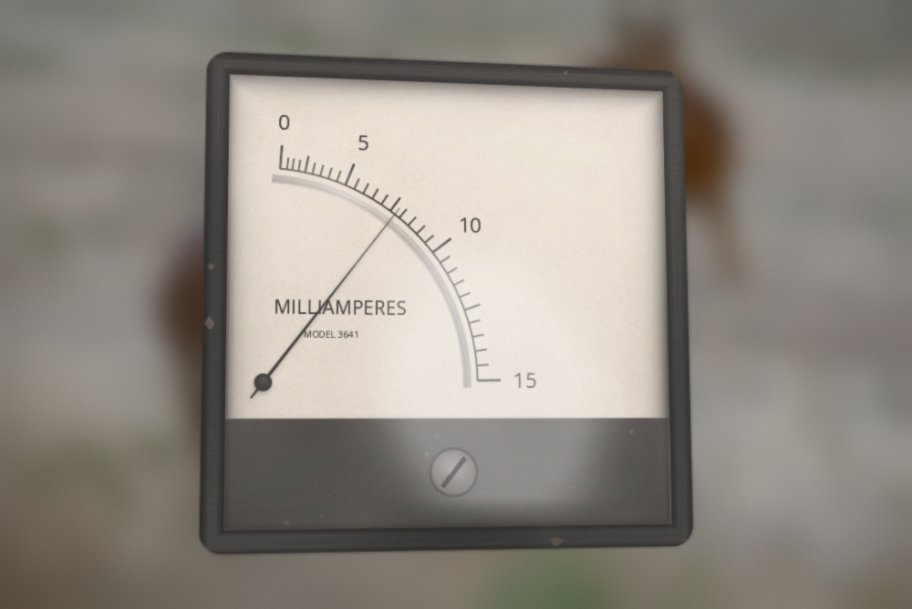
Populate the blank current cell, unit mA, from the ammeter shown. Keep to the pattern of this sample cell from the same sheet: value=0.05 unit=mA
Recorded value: value=7.75 unit=mA
